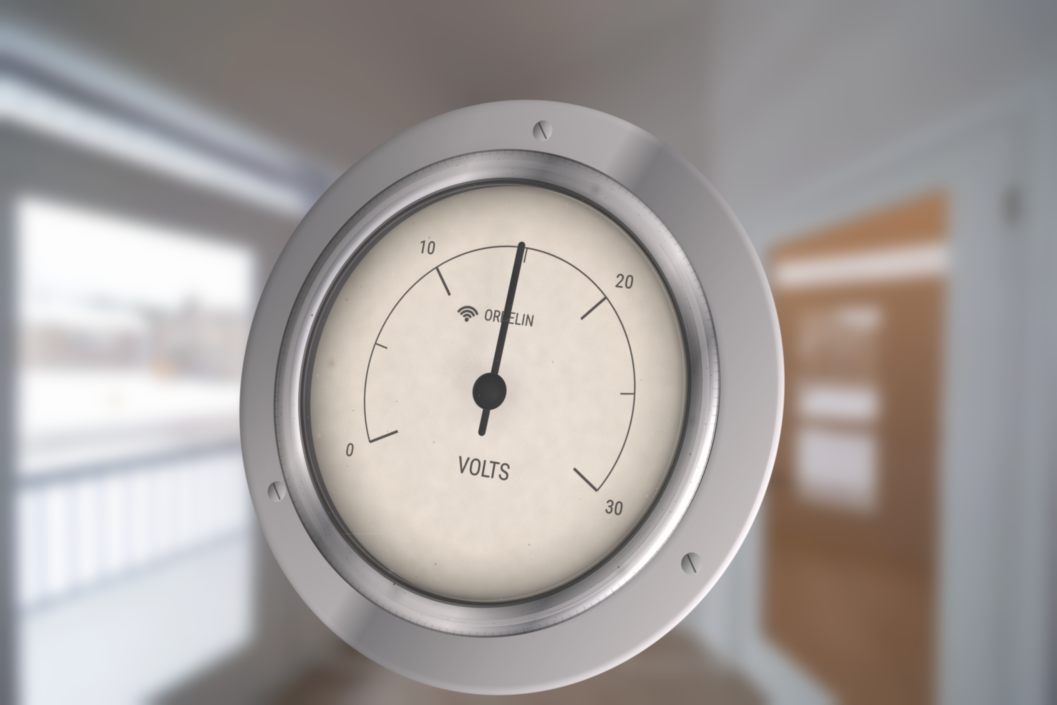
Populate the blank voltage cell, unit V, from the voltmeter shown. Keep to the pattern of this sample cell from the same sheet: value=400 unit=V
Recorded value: value=15 unit=V
